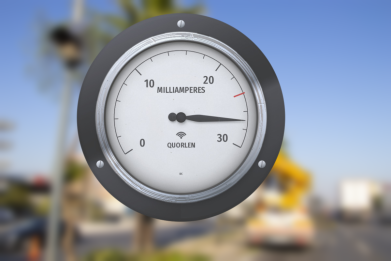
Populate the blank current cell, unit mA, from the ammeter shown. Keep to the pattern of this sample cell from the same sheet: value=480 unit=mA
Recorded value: value=27 unit=mA
